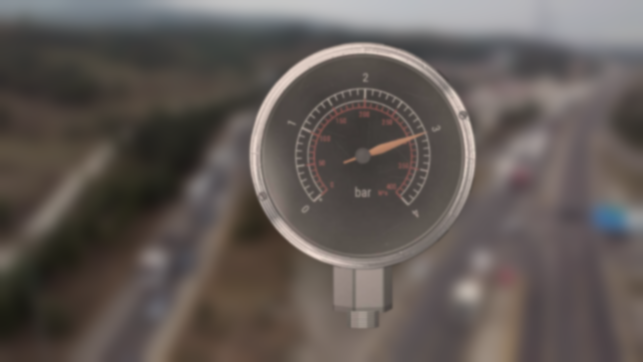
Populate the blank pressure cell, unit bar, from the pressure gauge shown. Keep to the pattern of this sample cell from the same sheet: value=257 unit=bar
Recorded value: value=3 unit=bar
